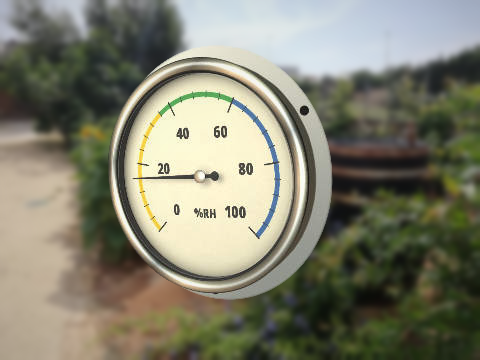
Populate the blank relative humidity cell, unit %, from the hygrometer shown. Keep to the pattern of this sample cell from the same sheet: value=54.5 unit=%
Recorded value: value=16 unit=%
